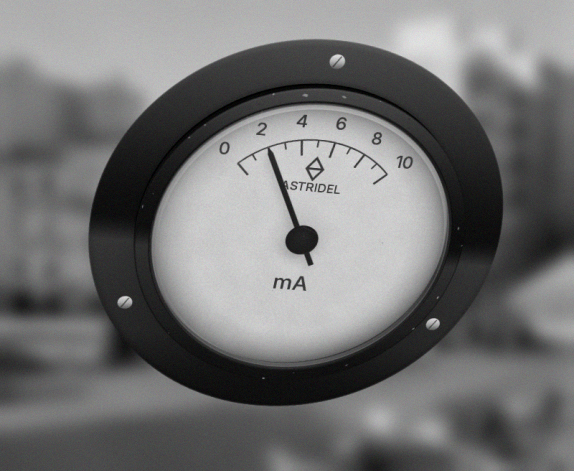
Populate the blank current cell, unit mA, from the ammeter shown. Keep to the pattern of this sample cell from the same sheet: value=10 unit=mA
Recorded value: value=2 unit=mA
